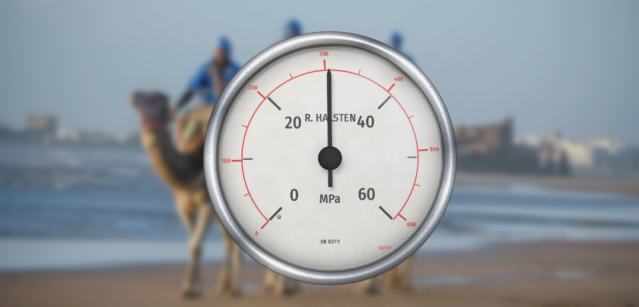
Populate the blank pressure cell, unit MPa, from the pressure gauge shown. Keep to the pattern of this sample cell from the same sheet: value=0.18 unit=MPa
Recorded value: value=30 unit=MPa
